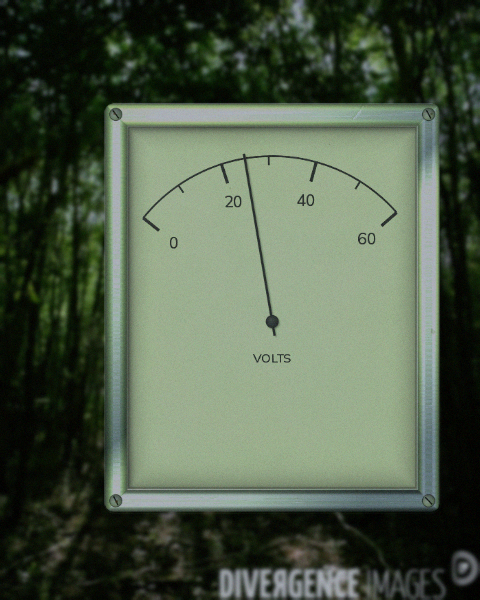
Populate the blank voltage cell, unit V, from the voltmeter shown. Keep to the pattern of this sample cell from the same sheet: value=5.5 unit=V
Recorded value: value=25 unit=V
